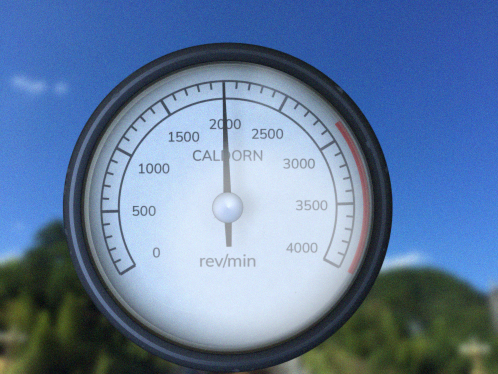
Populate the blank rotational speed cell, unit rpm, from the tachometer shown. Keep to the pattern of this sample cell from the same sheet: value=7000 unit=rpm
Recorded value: value=2000 unit=rpm
